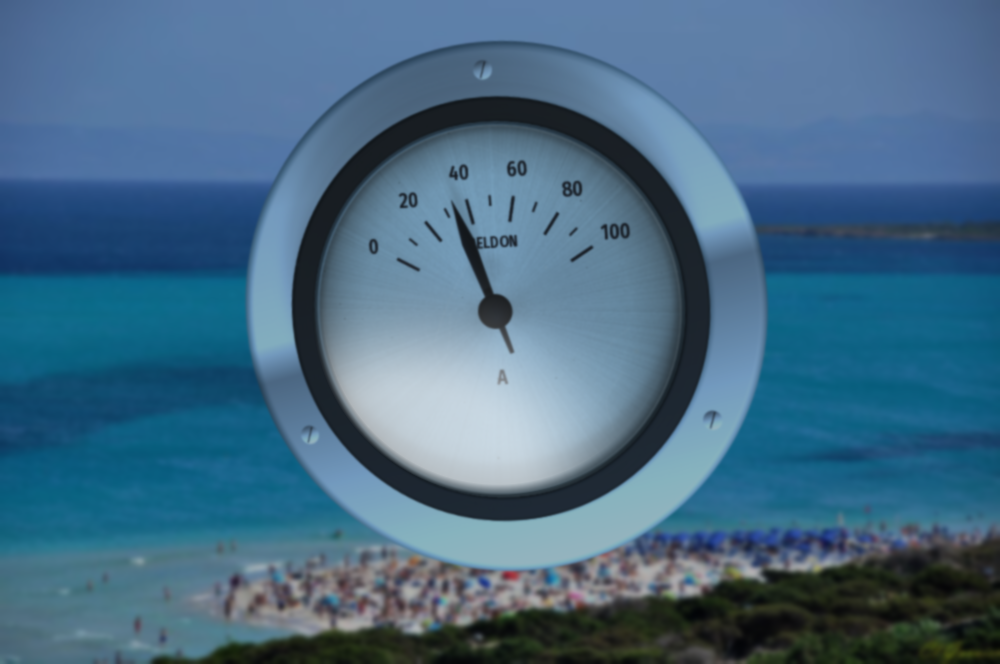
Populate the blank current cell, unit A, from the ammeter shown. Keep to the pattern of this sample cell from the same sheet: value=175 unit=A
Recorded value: value=35 unit=A
